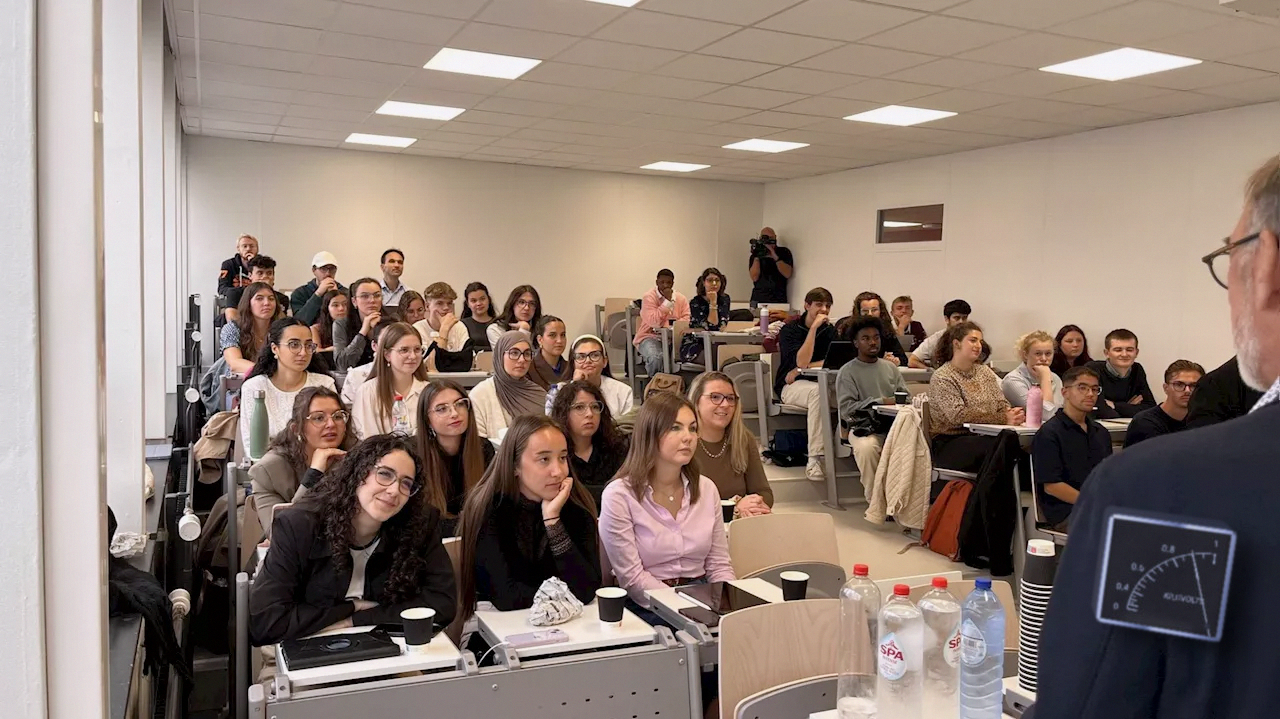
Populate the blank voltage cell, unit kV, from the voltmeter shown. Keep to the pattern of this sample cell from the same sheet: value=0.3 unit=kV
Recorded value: value=0.9 unit=kV
